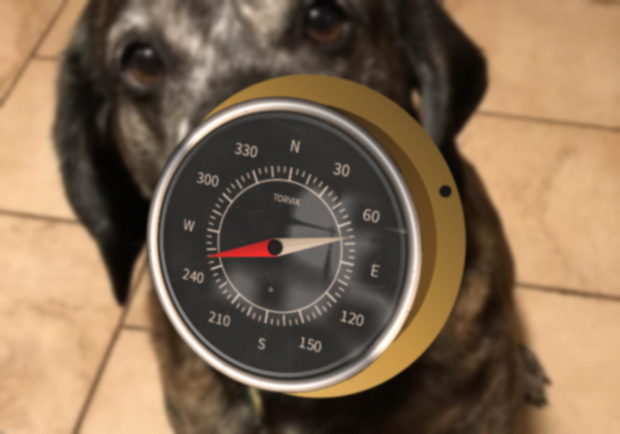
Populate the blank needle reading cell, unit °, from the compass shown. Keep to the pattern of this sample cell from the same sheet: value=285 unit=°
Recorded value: value=250 unit=°
